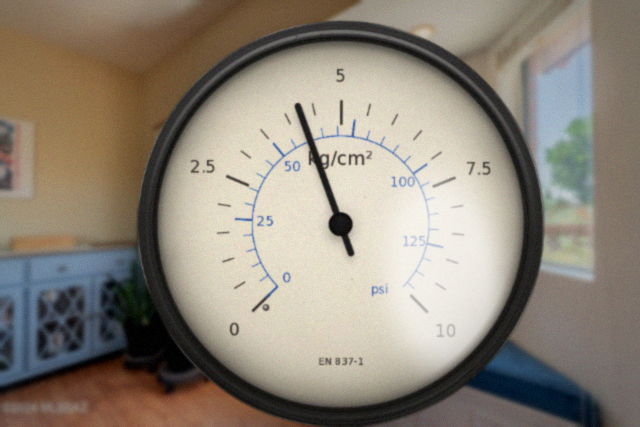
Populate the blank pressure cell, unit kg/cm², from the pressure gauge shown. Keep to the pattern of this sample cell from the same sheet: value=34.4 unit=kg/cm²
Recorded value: value=4.25 unit=kg/cm²
